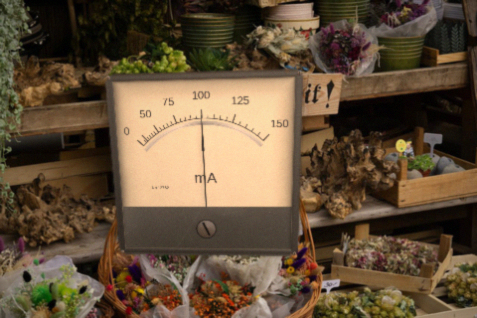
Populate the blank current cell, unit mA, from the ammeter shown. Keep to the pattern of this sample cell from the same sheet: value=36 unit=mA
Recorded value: value=100 unit=mA
